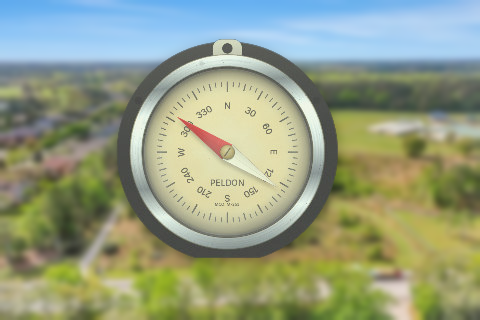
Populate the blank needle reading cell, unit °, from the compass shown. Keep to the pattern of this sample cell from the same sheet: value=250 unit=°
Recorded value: value=305 unit=°
